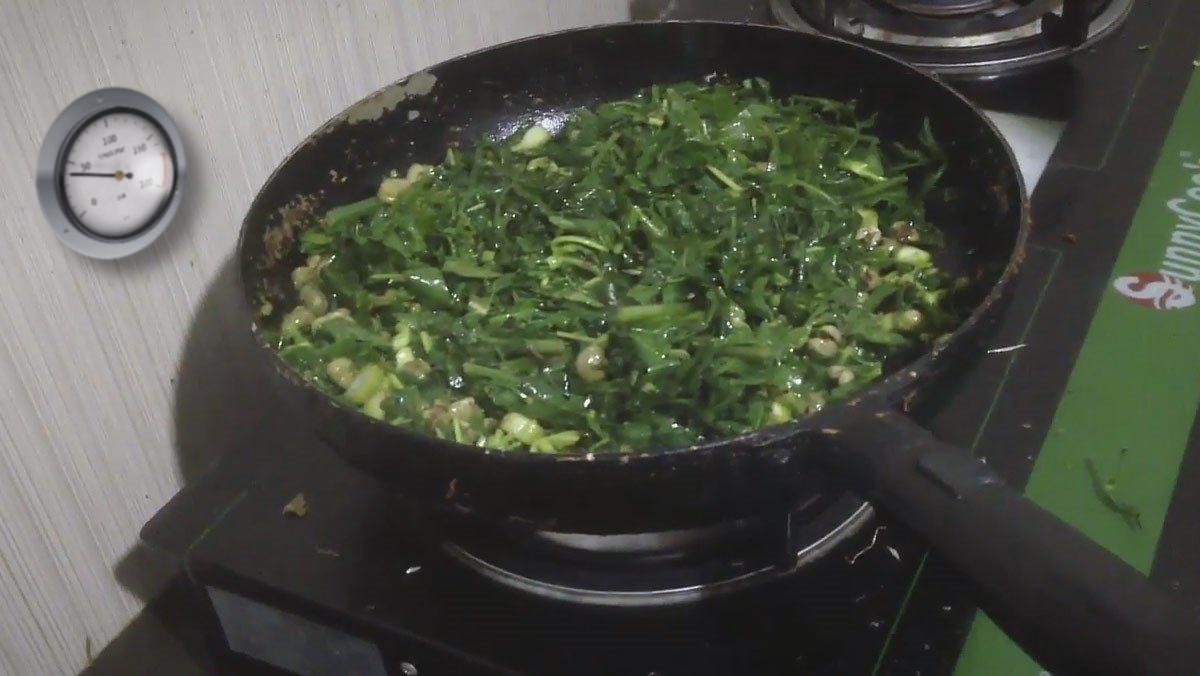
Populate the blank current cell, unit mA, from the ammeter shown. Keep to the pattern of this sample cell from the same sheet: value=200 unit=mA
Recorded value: value=40 unit=mA
